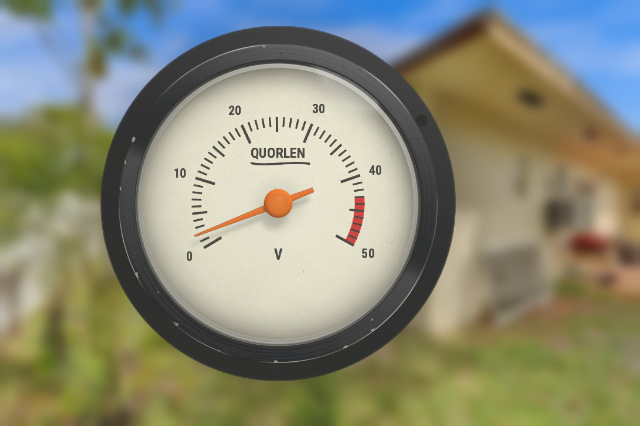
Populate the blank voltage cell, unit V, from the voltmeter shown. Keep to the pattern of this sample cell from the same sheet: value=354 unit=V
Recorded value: value=2 unit=V
